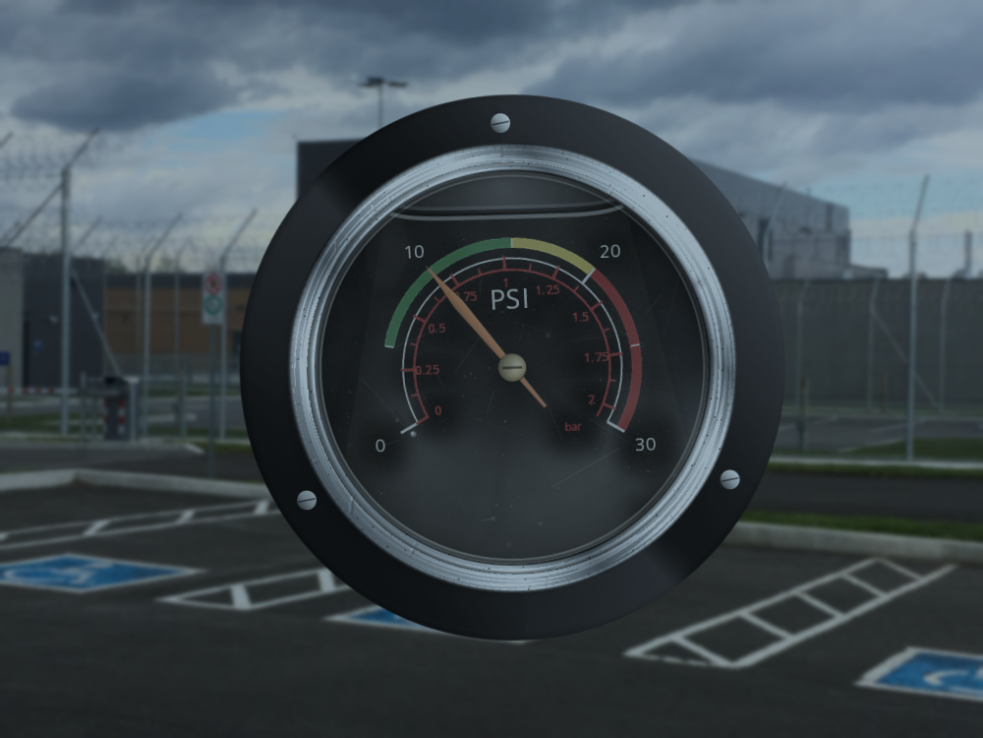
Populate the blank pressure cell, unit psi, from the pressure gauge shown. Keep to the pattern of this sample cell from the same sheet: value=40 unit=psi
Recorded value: value=10 unit=psi
